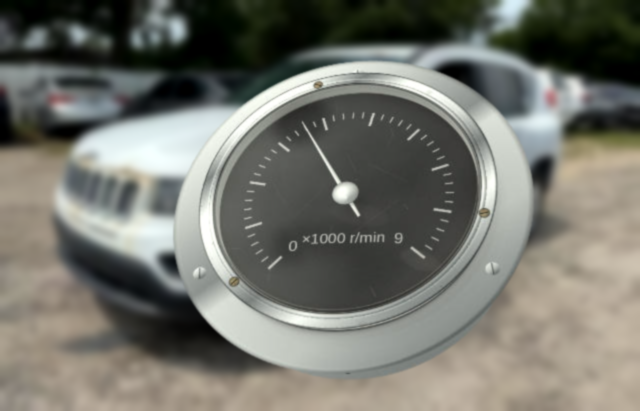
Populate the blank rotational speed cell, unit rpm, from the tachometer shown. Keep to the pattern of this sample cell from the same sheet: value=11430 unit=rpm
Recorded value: value=3600 unit=rpm
